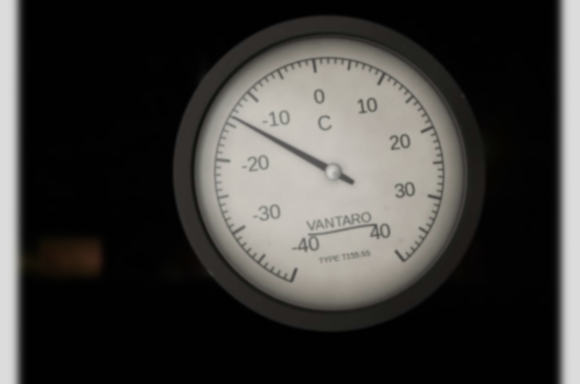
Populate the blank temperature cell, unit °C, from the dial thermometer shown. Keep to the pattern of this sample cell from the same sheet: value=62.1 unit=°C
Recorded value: value=-14 unit=°C
